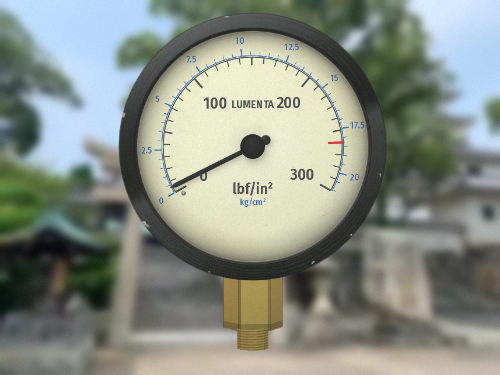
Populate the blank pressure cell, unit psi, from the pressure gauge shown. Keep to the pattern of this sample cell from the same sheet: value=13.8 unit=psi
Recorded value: value=5 unit=psi
